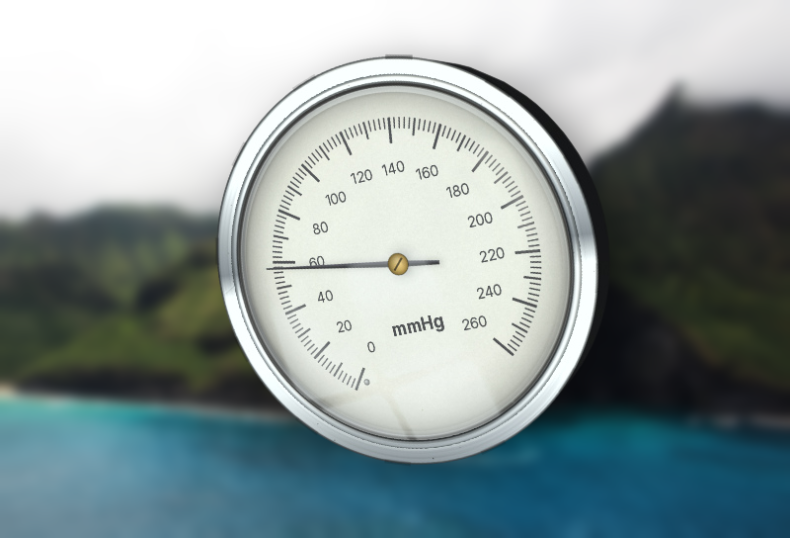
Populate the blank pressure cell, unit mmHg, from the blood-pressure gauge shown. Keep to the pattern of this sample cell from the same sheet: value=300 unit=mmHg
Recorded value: value=58 unit=mmHg
